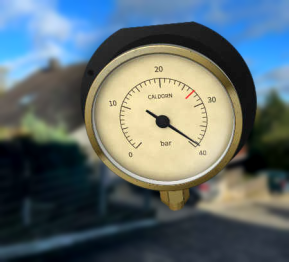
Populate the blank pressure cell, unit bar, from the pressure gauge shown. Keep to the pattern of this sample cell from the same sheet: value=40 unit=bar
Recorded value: value=39 unit=bar
